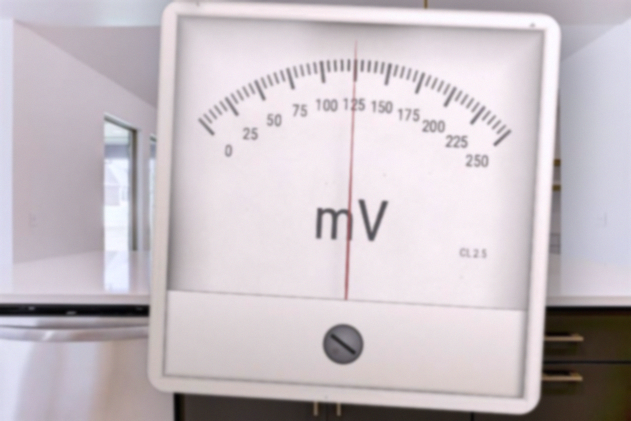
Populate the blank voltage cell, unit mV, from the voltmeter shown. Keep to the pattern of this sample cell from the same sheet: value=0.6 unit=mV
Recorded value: value=125 unit=mV
